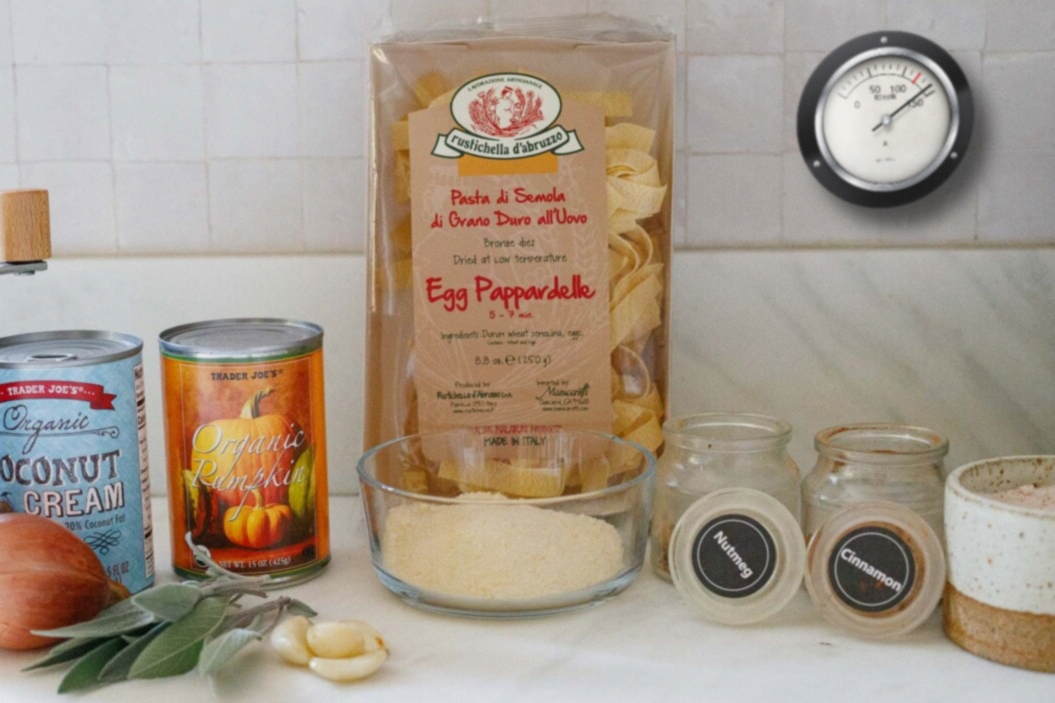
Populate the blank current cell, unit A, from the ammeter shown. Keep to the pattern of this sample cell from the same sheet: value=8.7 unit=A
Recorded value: value=140 unit=A
